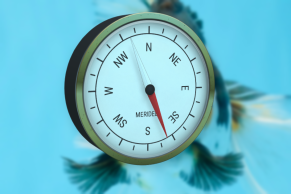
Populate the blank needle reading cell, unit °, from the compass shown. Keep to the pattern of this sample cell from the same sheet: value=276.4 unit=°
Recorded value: value=157.5 unit=°
